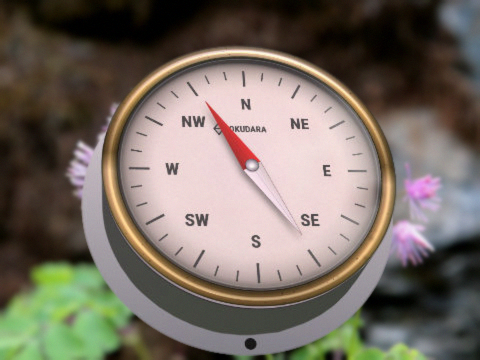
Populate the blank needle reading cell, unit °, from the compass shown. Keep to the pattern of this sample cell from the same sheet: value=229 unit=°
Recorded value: value=330 unit=°
